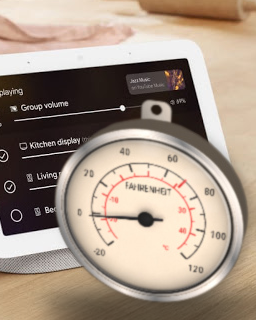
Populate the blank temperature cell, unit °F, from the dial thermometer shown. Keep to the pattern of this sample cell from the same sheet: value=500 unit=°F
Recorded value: value=0 unit=°F
